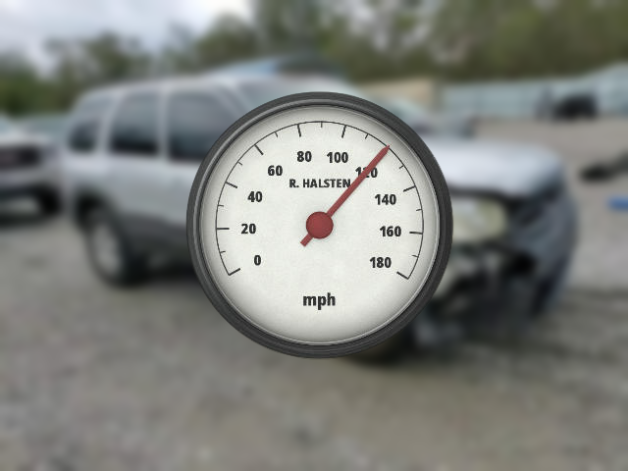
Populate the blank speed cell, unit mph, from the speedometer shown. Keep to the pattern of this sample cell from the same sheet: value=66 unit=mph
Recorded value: value=120 unit=mph
